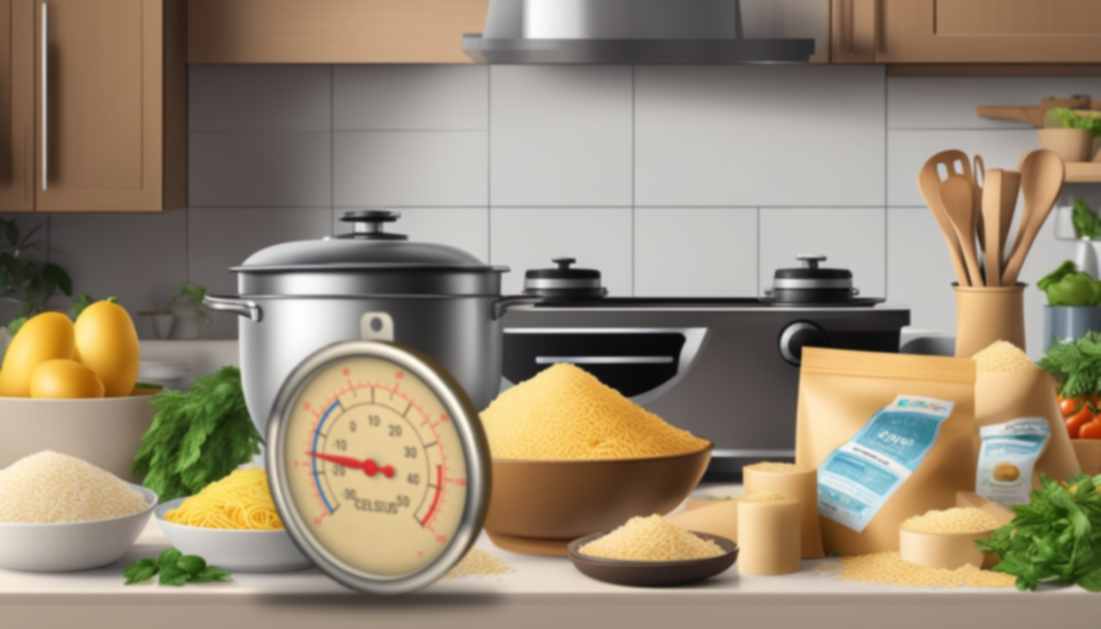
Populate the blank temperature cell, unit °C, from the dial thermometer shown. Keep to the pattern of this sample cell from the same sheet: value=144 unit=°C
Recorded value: value=-15 unit=°C
